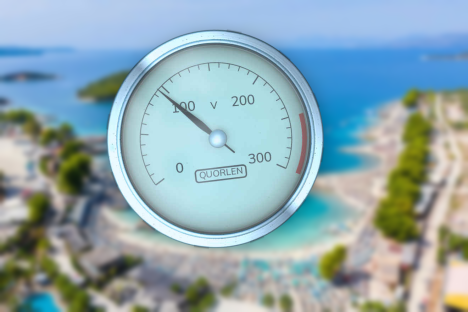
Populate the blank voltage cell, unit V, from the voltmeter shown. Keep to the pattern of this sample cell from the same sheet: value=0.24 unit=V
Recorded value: value=95 unit=V
